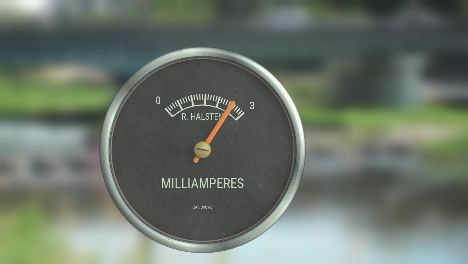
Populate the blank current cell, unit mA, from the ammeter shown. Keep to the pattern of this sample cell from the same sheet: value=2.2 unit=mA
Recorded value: value=2.5 unit=mA
